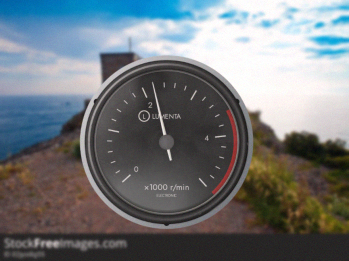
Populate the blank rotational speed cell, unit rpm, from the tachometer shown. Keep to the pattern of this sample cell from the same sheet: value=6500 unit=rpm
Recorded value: value=2200 unit=rpm
